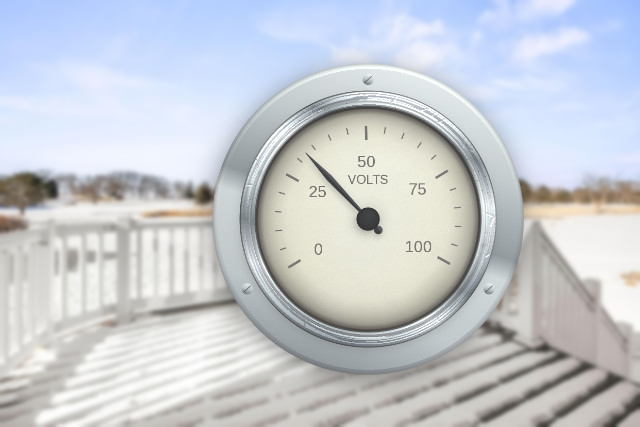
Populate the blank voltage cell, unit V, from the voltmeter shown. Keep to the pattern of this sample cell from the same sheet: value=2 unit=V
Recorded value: value=32.5 unit=V
